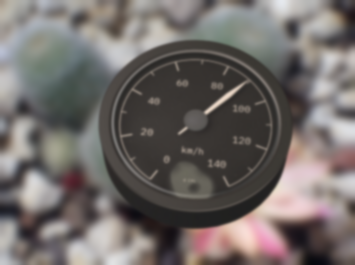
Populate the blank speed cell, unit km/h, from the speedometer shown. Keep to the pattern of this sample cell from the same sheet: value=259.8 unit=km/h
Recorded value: value=90 unit=km/h
